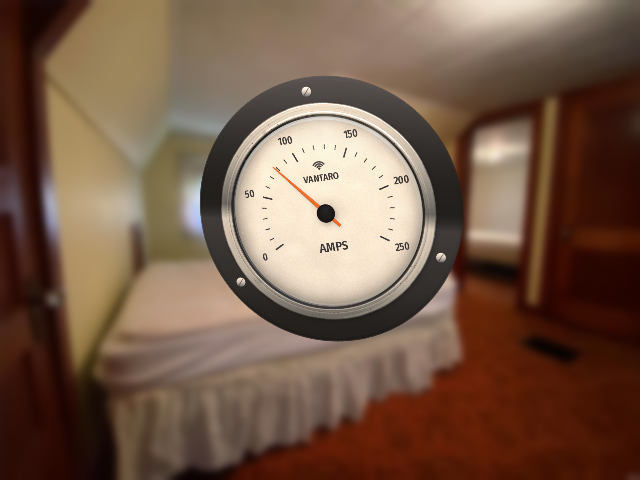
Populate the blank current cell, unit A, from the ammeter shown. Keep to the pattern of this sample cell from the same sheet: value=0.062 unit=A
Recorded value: value=80 unit=A
